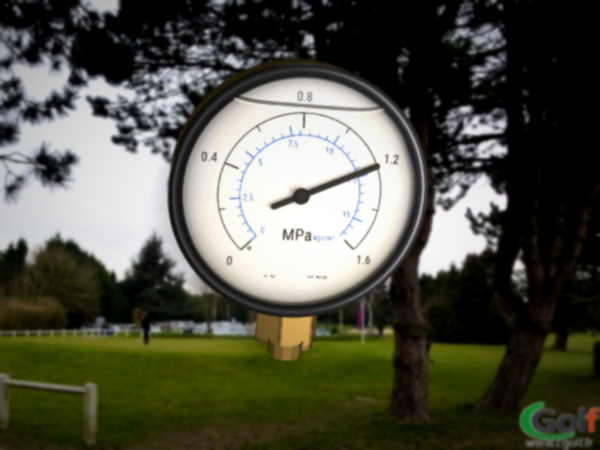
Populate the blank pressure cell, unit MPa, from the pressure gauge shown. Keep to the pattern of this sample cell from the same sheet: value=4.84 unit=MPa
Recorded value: value=1.2 unit=MPa
